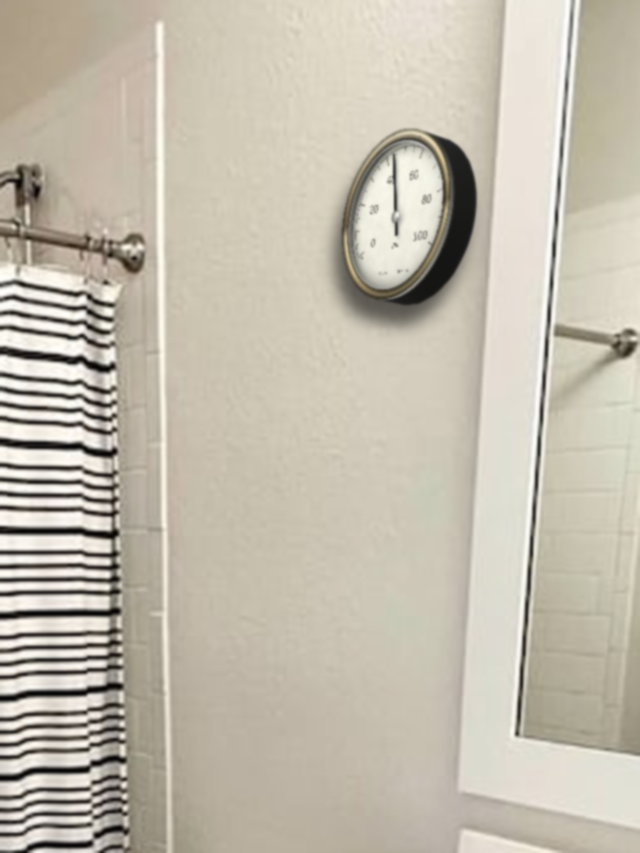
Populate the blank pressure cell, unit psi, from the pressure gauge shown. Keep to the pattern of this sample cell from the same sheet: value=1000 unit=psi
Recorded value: value=45 unit=psi
